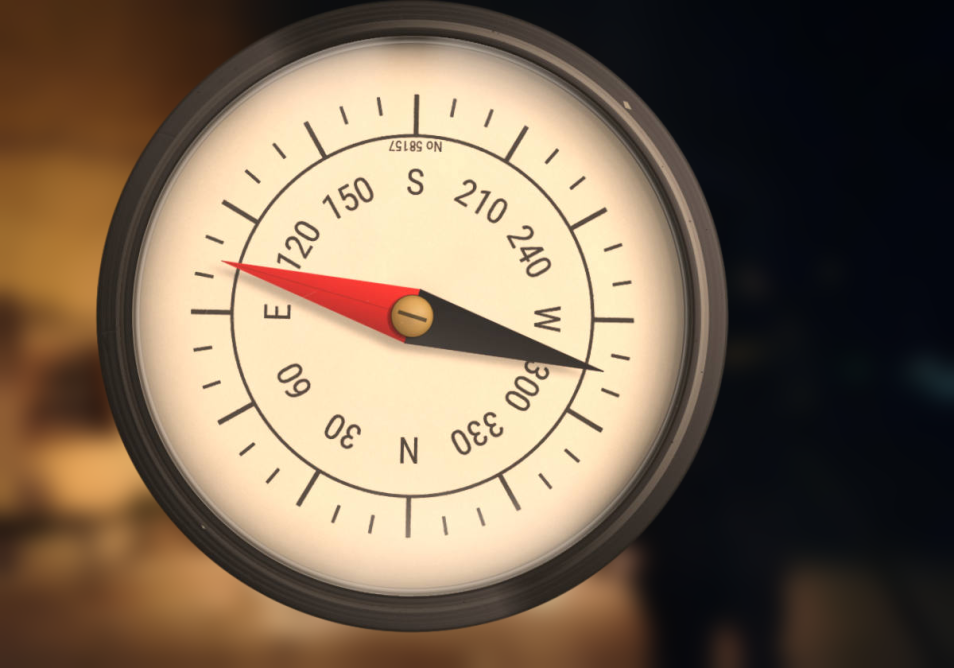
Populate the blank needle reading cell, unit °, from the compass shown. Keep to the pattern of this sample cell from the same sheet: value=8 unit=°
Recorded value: value=105 unit=°
